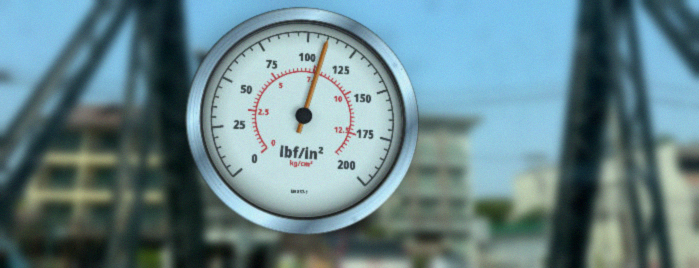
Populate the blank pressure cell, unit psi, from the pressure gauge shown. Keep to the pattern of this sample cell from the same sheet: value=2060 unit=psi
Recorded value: value=110 unit=psi
